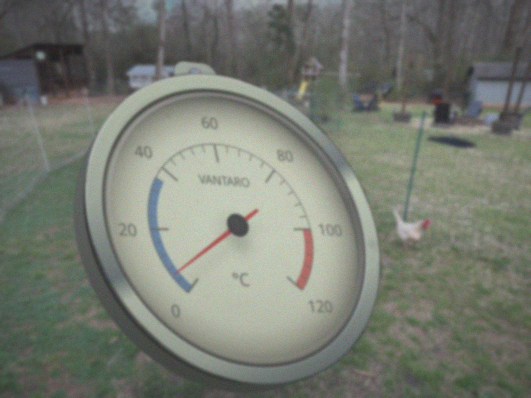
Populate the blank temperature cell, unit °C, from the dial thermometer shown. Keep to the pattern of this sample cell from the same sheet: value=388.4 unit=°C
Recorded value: value=6 unit=°C
